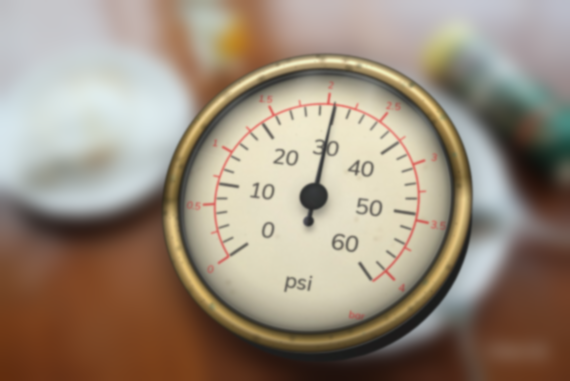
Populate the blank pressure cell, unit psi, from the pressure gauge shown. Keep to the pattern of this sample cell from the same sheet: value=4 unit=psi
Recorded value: value=30 unit=psi
